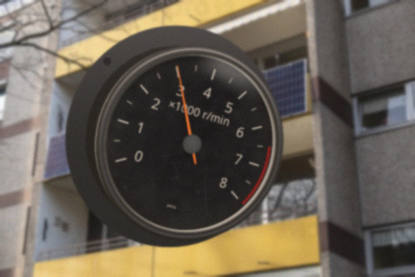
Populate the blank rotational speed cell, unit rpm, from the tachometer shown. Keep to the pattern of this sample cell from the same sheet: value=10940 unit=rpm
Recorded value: value=3000 unit=rpm
